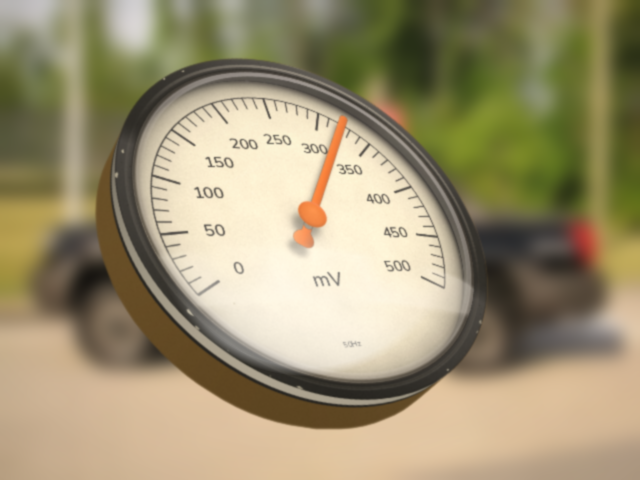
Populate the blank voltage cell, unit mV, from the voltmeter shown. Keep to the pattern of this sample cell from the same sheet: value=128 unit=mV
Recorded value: value=320 unit=mV
